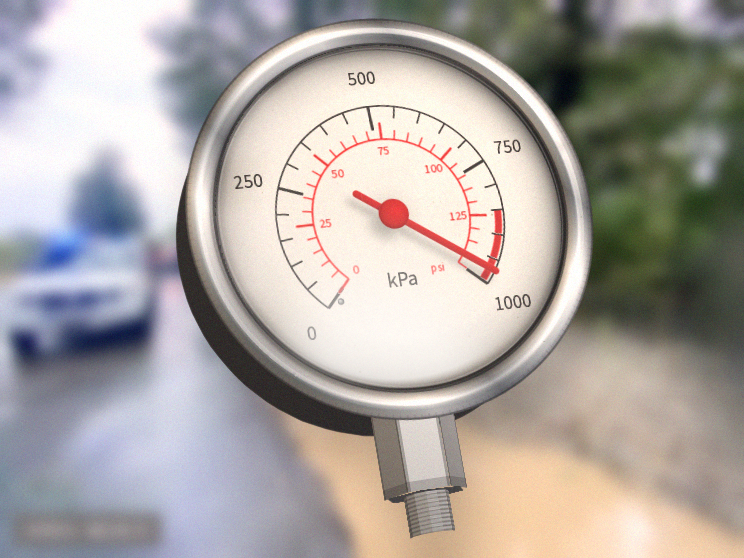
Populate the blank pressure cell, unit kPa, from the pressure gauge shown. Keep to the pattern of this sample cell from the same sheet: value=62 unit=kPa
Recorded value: value=975 unit=kPa
